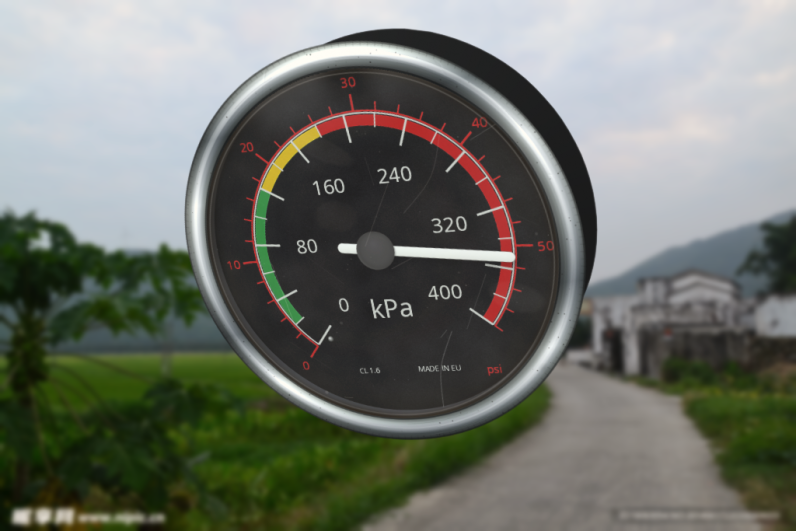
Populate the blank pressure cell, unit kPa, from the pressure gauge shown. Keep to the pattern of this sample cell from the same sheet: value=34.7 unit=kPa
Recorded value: value=350 unit=kPa
